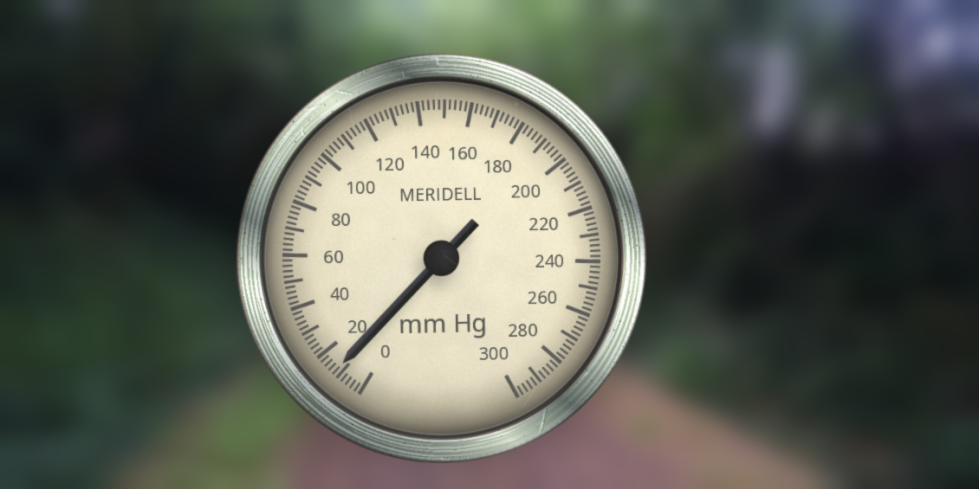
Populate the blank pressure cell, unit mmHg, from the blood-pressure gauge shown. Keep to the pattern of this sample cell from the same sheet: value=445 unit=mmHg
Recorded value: value=12 unit=mmHg
